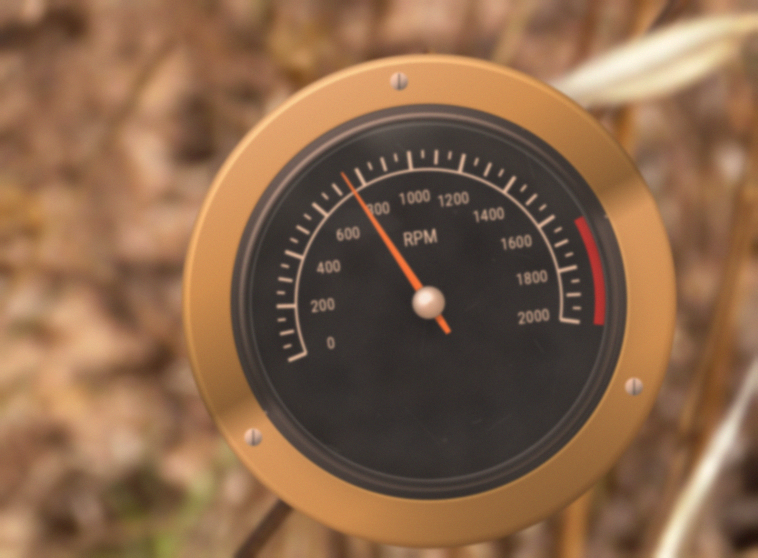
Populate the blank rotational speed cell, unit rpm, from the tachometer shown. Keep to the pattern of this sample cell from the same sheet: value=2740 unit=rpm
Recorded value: value=750 unit=rpm
